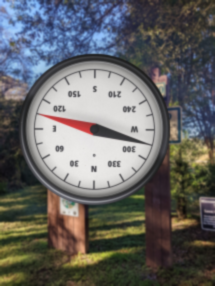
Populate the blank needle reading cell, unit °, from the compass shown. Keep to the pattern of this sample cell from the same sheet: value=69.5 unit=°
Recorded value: value=105 unit=°
